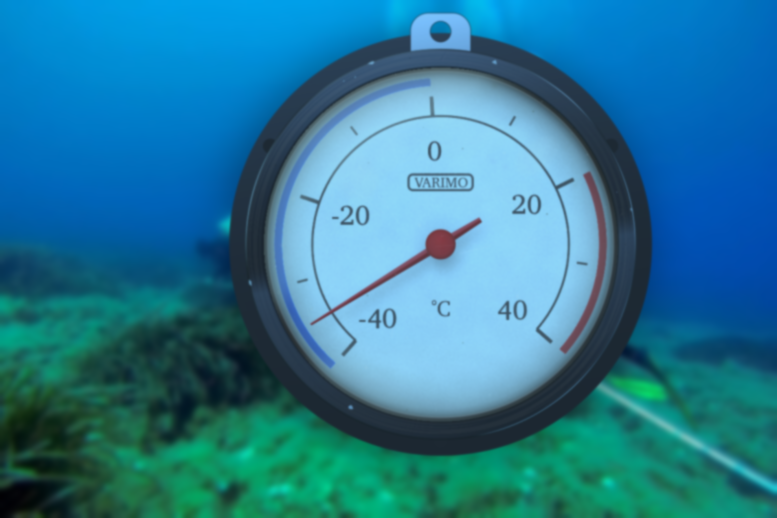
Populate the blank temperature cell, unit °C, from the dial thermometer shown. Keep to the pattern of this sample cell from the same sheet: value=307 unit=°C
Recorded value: value=-35 unit=°C
